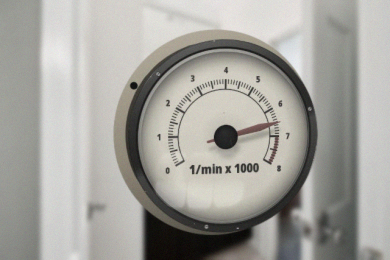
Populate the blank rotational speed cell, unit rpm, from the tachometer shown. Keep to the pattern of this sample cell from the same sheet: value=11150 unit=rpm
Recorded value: value=6500 unit=rpm
